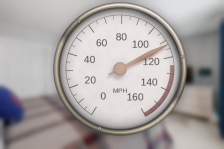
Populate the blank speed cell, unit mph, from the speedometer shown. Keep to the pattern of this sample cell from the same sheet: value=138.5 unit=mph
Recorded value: value=112.5 unit=mph
